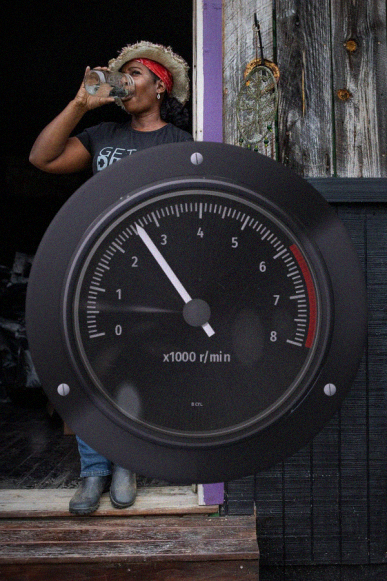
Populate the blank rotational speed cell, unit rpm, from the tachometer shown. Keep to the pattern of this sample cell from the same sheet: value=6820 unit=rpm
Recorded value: value=2600 unit=rpm
